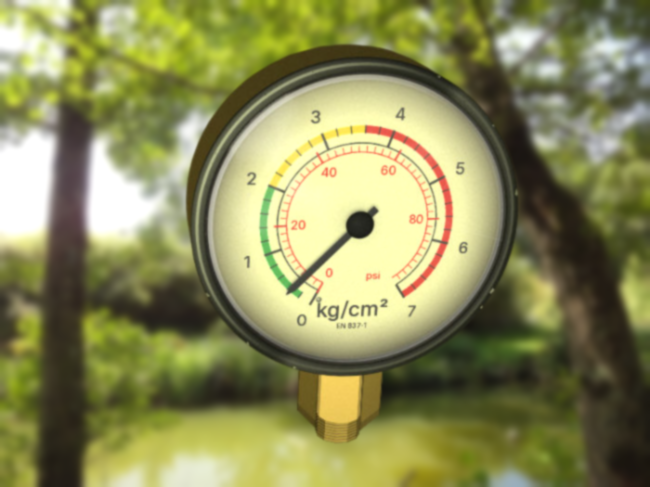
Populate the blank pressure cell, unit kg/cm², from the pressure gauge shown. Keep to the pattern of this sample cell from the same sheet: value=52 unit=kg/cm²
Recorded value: value=0.4 unit=kg/cm²
